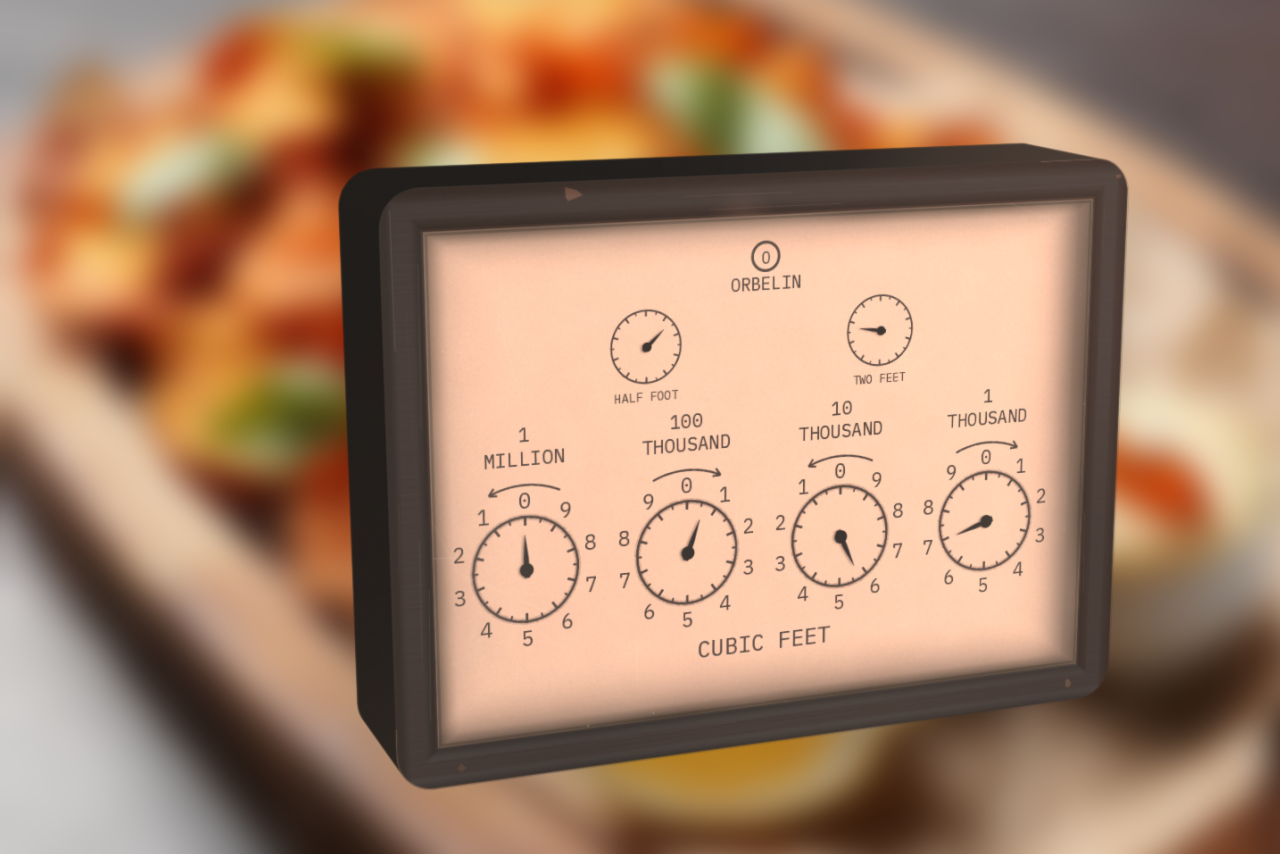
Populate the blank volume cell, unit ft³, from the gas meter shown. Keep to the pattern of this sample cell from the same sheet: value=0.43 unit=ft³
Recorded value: value=5700 unit=ft³
